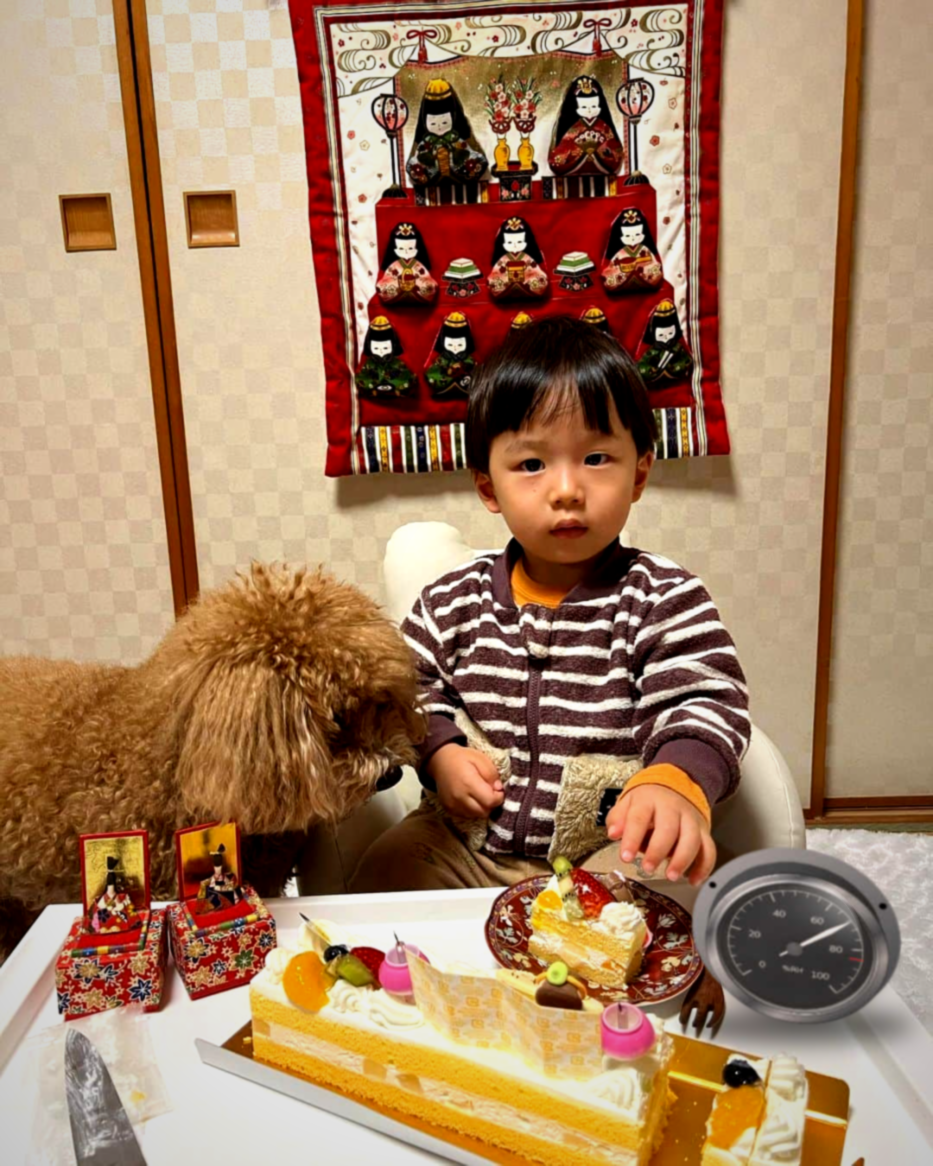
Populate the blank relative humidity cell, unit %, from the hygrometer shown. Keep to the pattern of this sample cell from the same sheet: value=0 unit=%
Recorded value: value=68 unit=%
